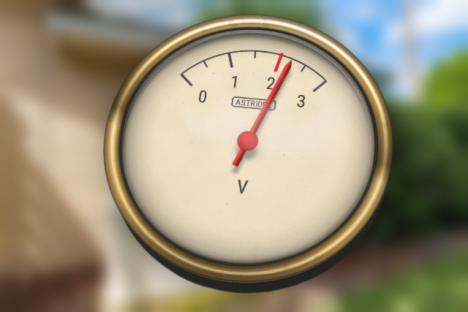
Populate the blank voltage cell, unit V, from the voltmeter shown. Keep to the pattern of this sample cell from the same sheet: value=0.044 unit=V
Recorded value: value=2.25 unit=V
